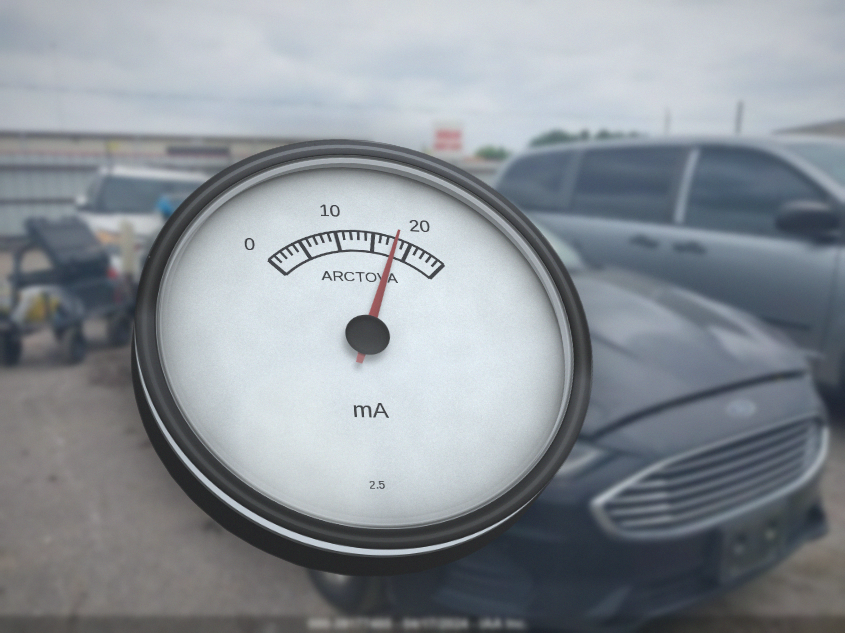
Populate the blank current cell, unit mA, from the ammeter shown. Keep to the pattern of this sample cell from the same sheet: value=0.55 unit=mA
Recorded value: value=18 unit=mA
